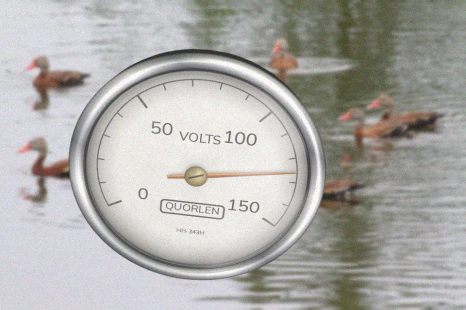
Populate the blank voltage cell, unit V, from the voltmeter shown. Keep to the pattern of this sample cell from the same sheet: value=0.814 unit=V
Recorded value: value=125 unit=V
